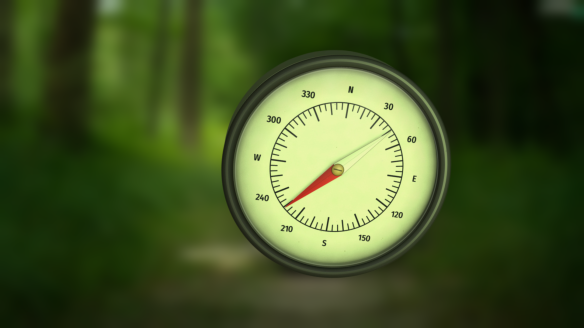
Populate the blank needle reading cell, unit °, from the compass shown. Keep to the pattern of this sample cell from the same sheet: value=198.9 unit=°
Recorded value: value=225 unit=°
